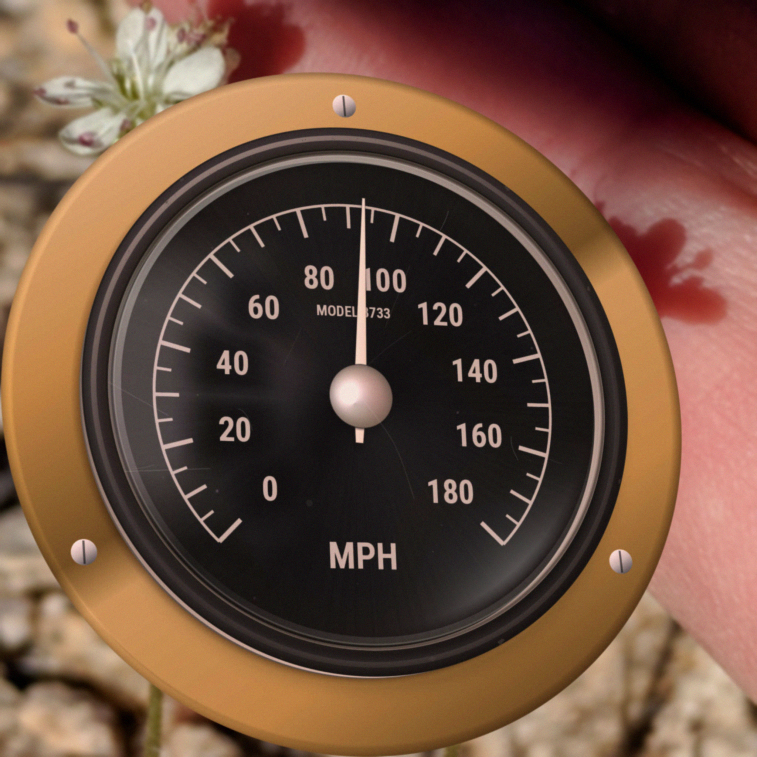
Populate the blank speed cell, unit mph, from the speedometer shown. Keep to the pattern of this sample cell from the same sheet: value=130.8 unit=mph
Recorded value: value=92.5 unit=mph
